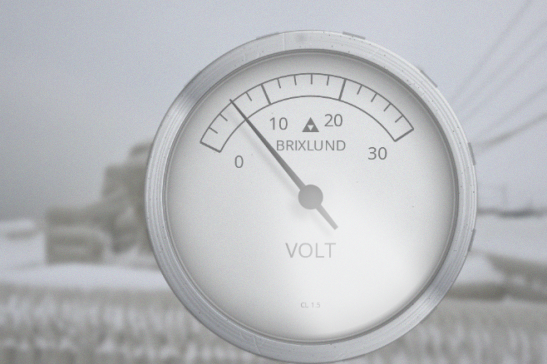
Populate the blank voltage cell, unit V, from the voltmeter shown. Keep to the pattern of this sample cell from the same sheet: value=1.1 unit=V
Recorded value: value=6 unit=V
